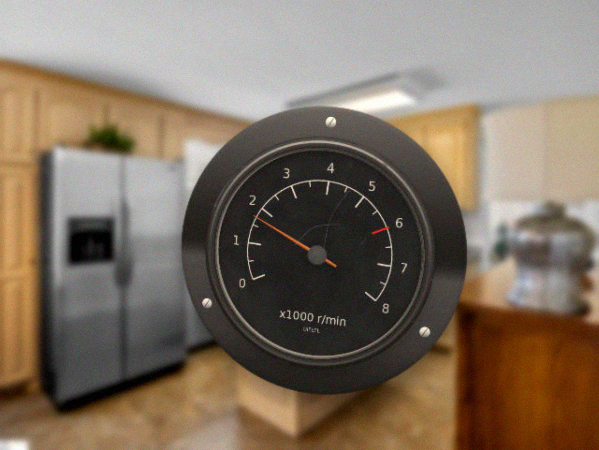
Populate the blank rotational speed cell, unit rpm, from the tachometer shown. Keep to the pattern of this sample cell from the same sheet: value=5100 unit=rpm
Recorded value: value=1750 unit=rpm
